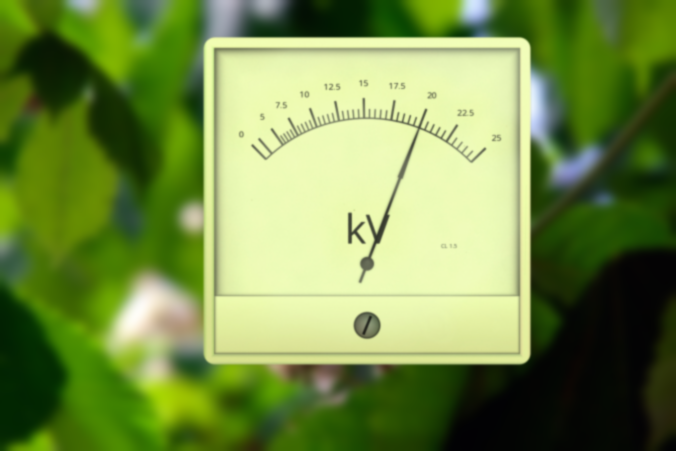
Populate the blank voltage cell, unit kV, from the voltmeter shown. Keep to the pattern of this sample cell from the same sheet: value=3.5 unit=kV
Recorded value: value=20 unit=kV
